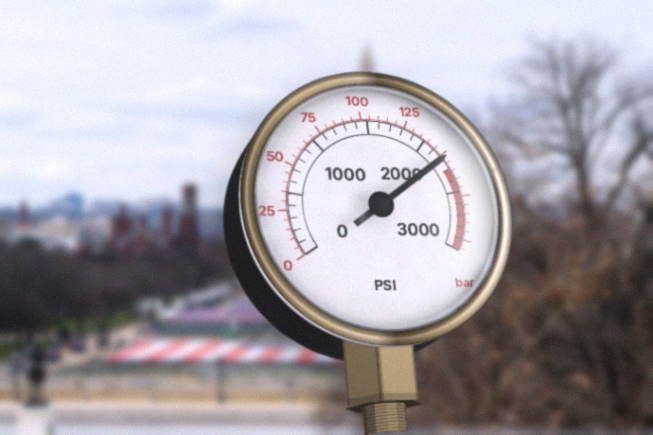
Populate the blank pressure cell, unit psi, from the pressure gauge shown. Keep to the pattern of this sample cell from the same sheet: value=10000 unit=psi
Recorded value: value=2200 unit=psi
